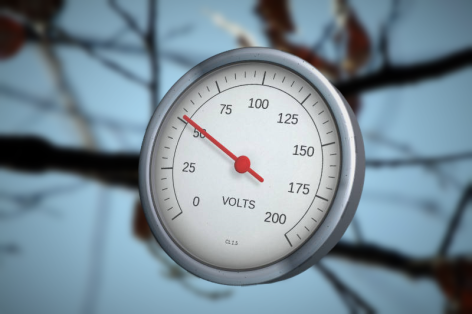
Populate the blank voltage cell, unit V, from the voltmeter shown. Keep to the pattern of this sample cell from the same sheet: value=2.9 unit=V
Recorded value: value=52.5 unit=V
